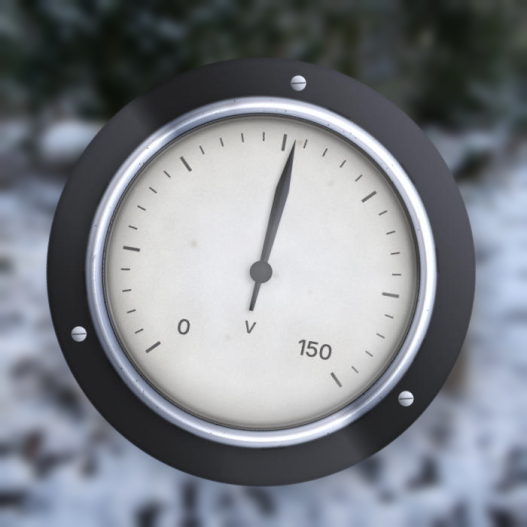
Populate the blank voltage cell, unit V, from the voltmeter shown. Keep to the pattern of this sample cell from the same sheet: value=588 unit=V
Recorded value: value=77.5 unit=V
